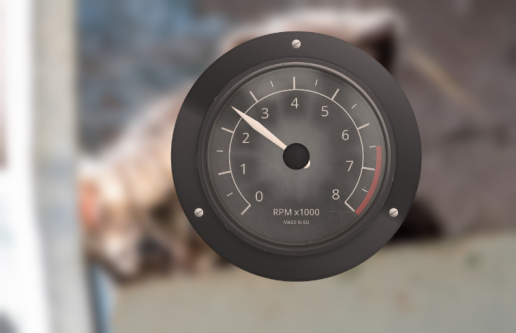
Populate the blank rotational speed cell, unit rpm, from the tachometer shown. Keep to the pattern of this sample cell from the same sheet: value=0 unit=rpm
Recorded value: value=2500 unit=rpm
